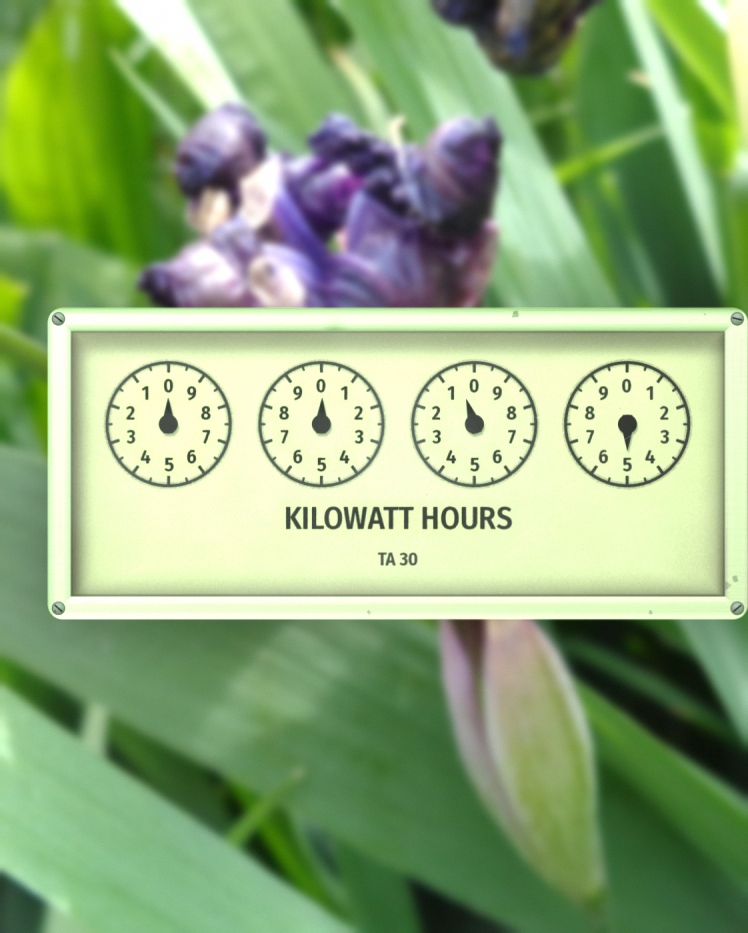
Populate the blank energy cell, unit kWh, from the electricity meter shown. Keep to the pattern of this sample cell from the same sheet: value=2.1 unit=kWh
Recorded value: value=5 unit=kWh
